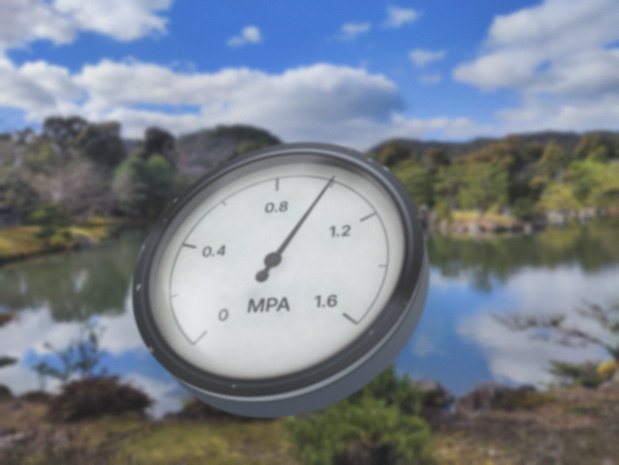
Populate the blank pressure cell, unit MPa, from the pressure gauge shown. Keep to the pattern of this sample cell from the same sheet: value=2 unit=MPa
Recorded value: value=1 unit=MPa
